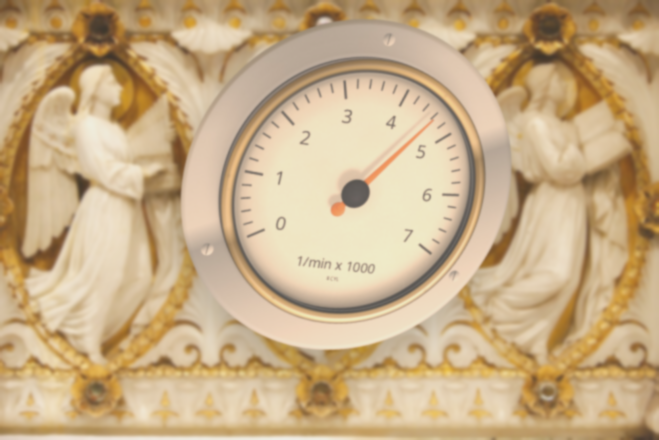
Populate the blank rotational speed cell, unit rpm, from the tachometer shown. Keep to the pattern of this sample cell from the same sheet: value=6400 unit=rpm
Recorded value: value=4600 unit=rpm
